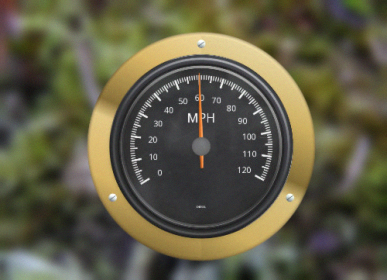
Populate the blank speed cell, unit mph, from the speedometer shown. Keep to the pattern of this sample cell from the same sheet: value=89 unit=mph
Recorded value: value=60 unit=mph
